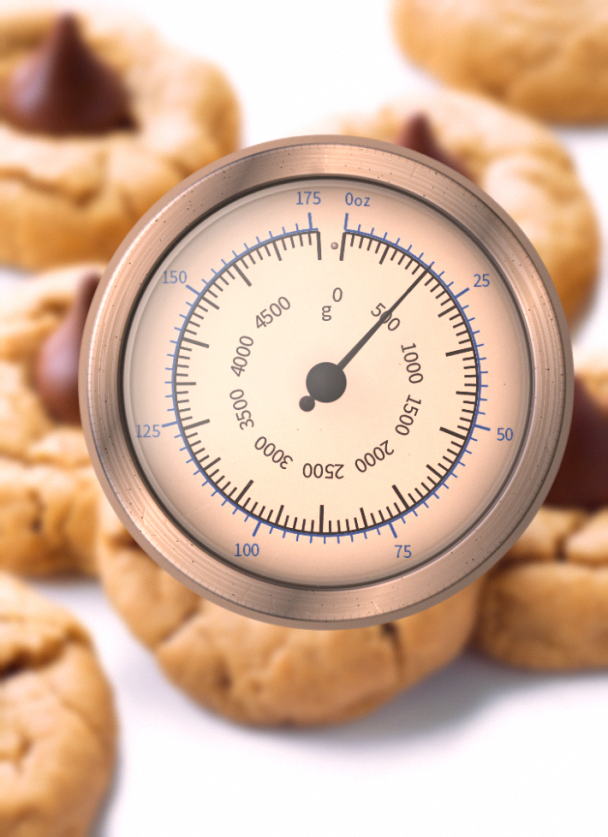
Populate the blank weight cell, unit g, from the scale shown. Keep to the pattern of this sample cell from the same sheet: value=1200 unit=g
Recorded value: value=500 unit=g
